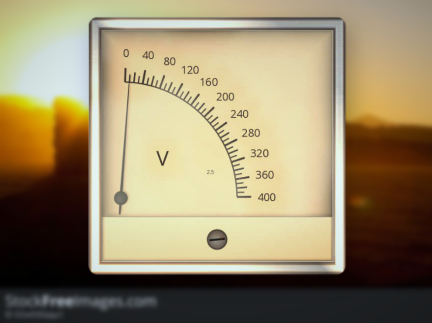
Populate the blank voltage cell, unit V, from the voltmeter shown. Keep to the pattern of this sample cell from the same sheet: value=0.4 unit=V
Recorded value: value=10 unit=V
